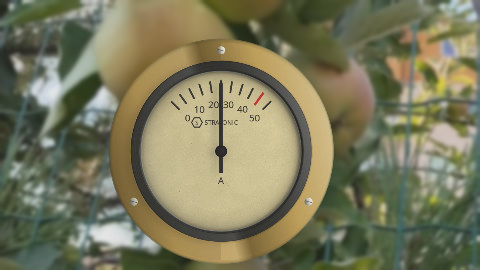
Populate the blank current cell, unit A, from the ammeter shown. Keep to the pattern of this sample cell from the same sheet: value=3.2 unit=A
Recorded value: value=25 unit=A
